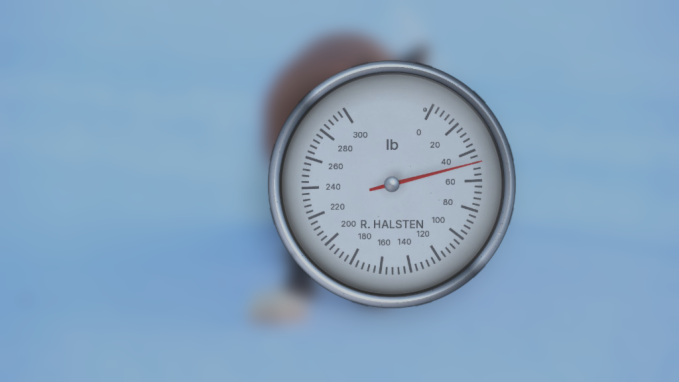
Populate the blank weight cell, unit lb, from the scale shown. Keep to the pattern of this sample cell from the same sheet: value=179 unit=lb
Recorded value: value=48 unit=lb
